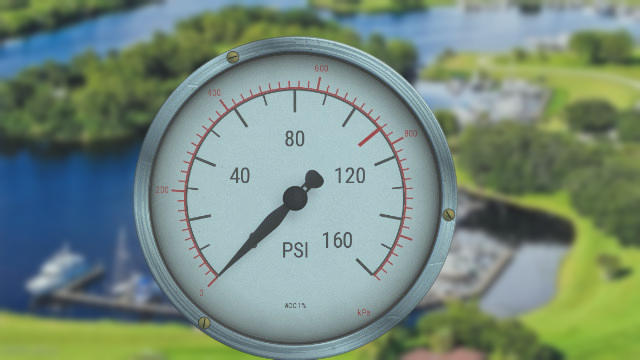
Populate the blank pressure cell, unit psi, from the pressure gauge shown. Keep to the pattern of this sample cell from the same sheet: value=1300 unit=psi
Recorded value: value=0 unit=psi
